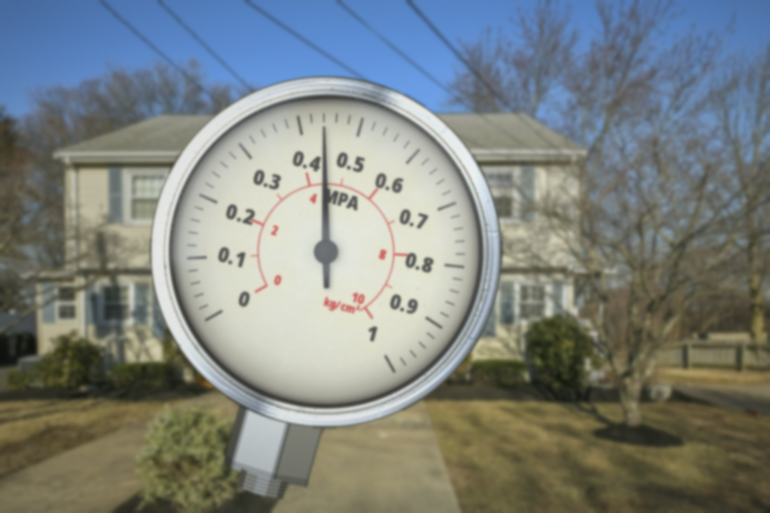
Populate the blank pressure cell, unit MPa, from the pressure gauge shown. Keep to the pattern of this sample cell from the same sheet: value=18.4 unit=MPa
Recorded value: value=0.44 unit=MPa
